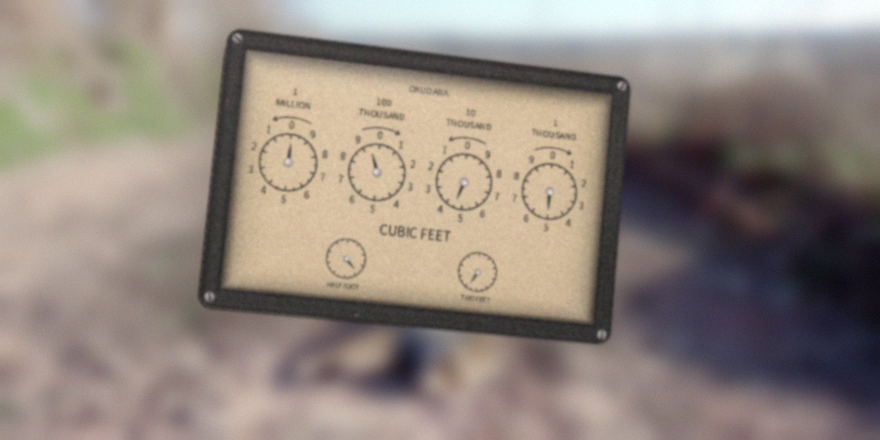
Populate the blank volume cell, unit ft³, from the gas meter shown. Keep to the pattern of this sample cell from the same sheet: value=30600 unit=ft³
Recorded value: value=994500 unit=ft³
